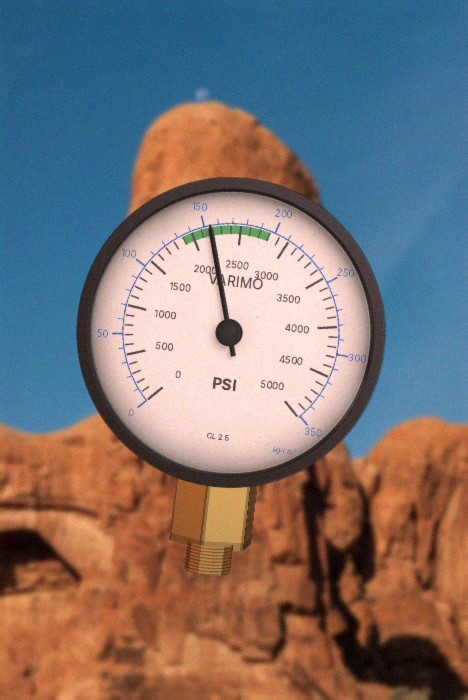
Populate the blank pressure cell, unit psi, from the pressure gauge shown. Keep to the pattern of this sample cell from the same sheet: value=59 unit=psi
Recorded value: value=2200 unit=psi
